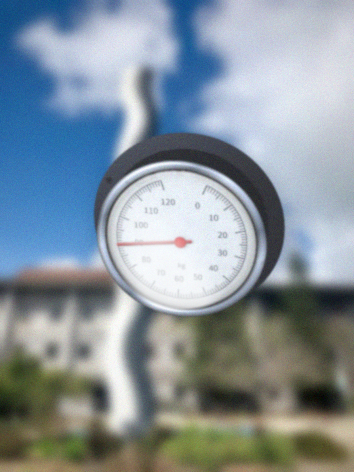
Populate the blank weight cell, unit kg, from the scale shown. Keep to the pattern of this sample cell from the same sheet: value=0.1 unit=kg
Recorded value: value=90 unit=kg
